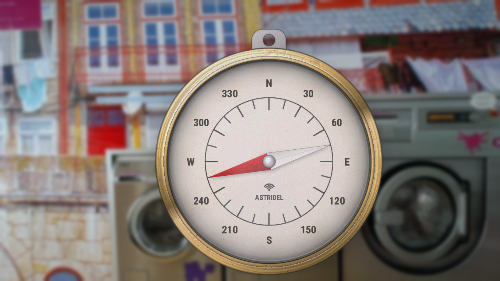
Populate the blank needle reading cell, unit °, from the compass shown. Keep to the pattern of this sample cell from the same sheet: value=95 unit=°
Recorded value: value=255 unit=°
